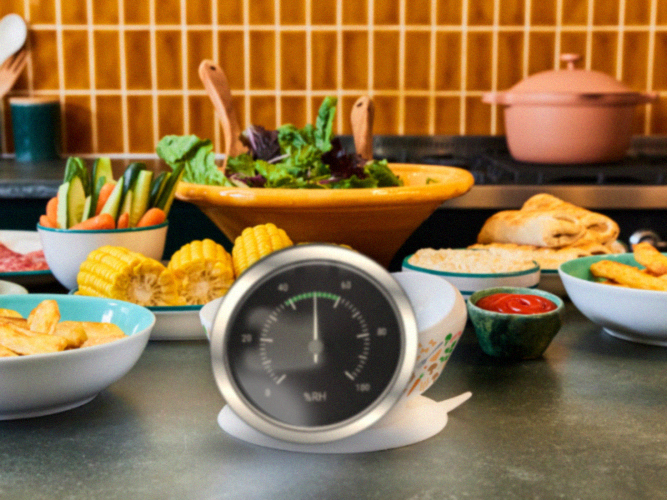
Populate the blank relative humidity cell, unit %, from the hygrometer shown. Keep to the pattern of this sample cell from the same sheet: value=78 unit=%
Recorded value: value=50 unit=%
